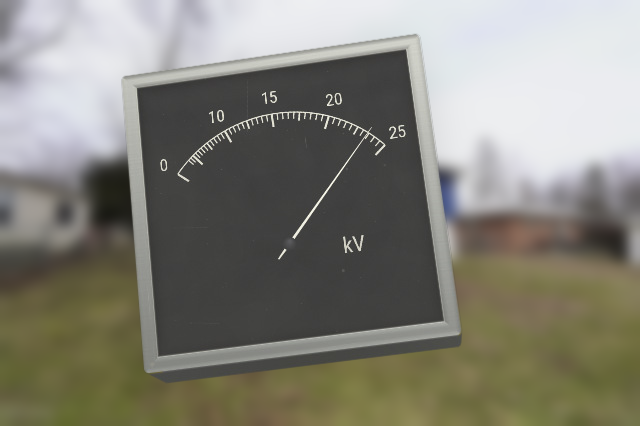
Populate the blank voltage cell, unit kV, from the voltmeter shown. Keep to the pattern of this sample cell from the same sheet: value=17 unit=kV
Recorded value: value=23.5 unit=kV
